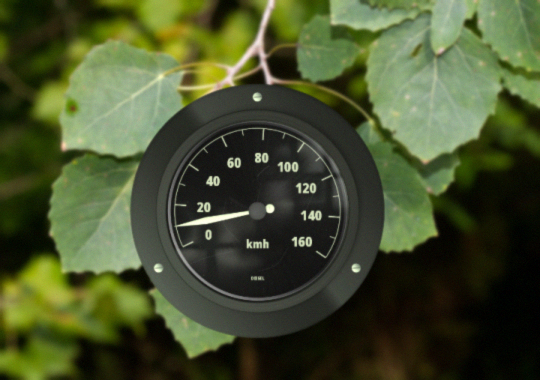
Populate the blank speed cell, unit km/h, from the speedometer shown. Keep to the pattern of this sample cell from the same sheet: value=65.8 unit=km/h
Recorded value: value=10 unit=km/h
